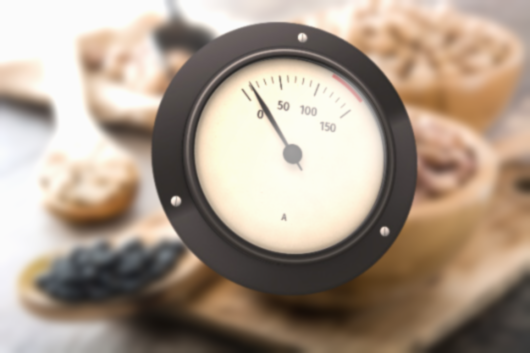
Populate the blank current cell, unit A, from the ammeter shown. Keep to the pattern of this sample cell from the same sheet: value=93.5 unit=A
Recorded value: value=10 unit=A
